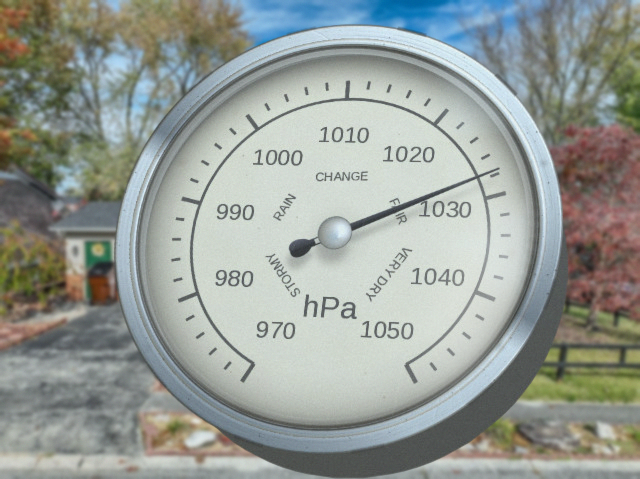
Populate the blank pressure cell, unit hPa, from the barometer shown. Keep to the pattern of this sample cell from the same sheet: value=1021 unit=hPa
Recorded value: value=1028 unit=hPa
